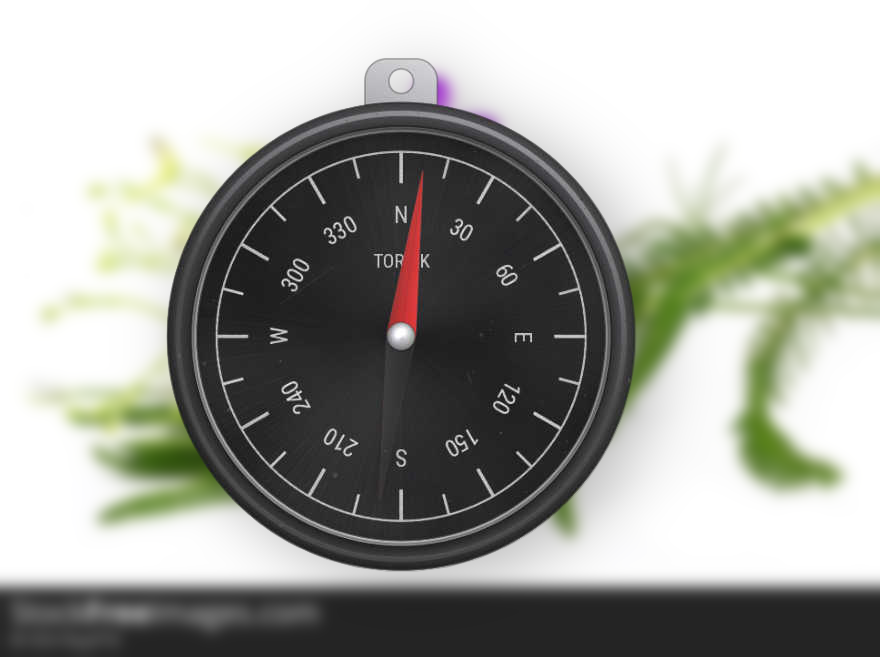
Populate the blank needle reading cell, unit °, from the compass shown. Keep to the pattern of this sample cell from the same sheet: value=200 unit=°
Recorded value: value=7.5 unit=°
